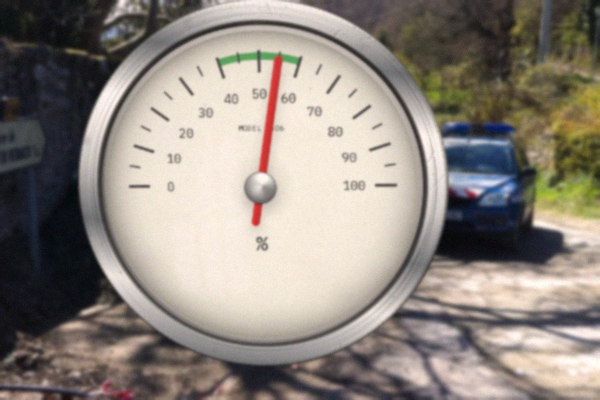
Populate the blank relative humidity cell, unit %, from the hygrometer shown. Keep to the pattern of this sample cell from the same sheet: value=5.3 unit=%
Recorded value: value=55 unit=%
